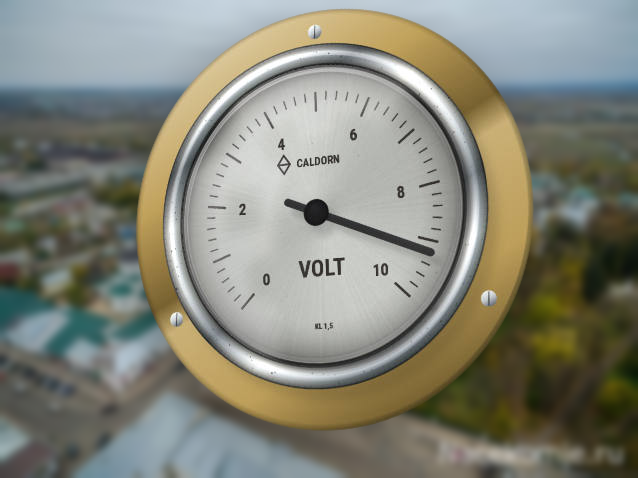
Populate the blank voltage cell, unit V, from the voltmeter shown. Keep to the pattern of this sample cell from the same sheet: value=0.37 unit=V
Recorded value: value=9.2 unit=V
